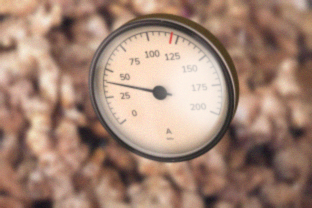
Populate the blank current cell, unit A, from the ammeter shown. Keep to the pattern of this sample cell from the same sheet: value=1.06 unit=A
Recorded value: value=40 unit=A
